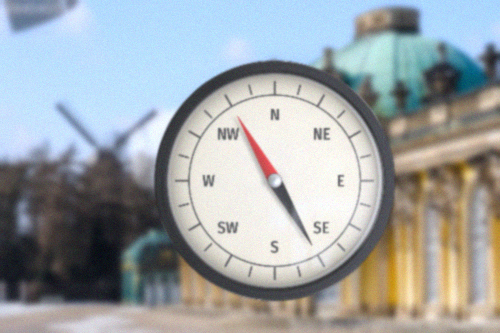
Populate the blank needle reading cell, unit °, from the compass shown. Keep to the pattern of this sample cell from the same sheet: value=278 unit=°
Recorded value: value=330 unit=°
